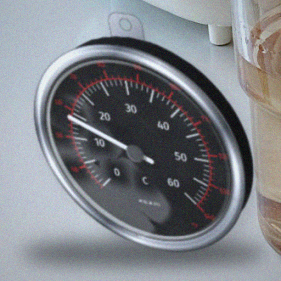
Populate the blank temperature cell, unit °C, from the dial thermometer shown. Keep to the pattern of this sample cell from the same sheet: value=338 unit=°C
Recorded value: value=15 unit=°C
